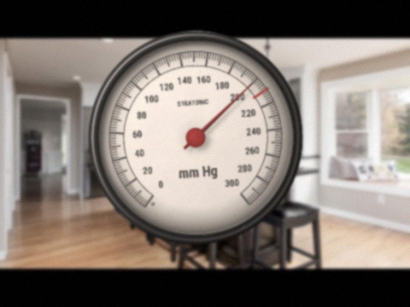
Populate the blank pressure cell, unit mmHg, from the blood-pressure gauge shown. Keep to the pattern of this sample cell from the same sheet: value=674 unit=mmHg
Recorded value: value=200 unit=mmHg
